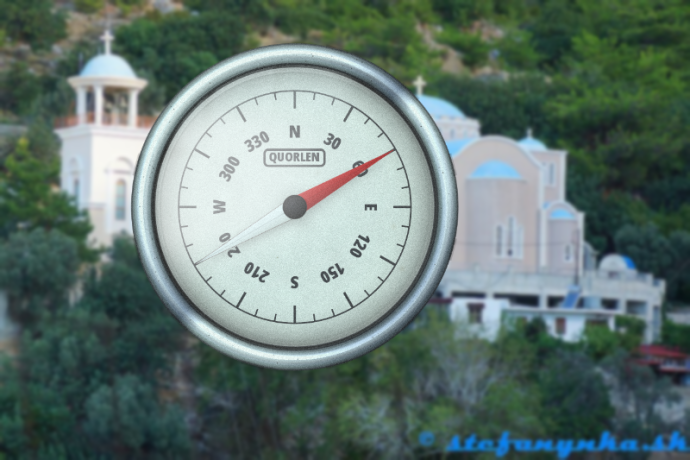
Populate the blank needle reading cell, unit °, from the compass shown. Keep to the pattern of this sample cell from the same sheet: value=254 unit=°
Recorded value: value=60 unit=°
